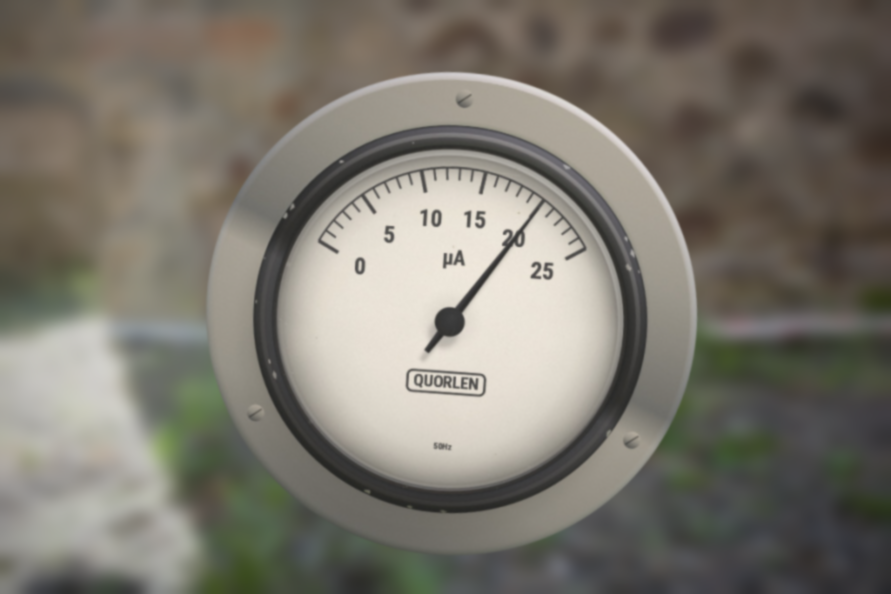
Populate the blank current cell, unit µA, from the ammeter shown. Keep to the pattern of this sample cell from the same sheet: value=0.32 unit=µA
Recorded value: value=20 unit=µA
